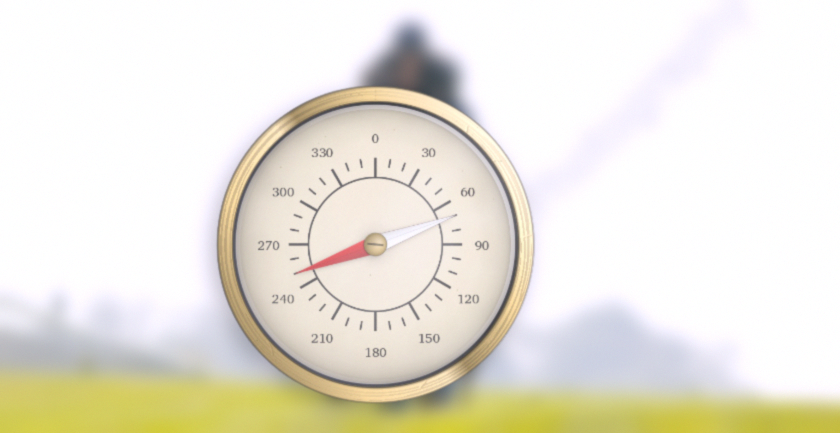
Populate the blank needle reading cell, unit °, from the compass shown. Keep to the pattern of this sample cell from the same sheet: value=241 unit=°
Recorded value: value=250 unit=°
